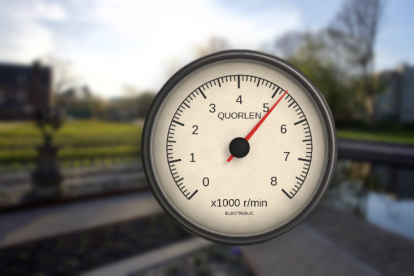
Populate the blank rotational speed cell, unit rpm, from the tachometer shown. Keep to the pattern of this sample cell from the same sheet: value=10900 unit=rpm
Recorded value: value=5200 unit=rpm
